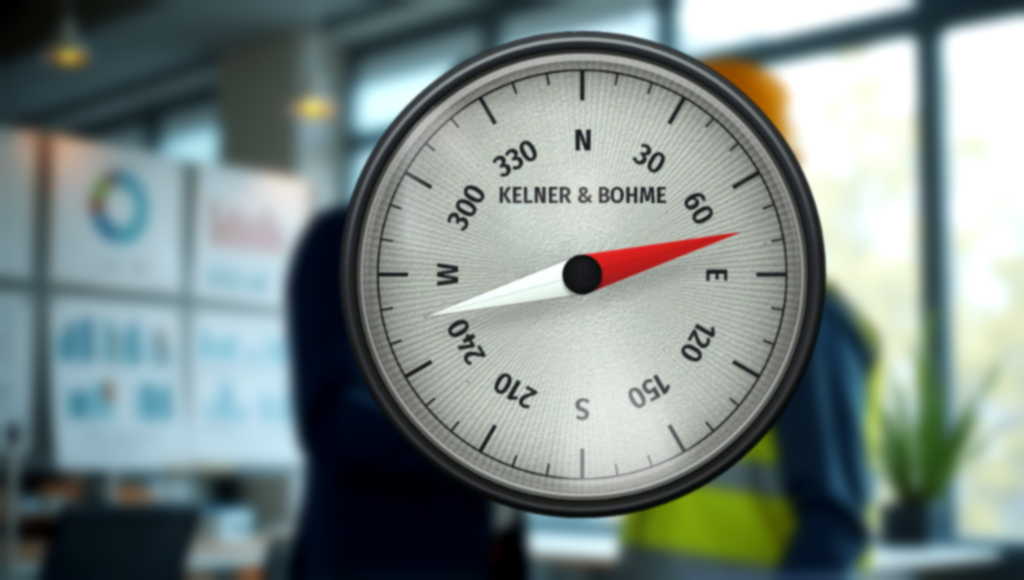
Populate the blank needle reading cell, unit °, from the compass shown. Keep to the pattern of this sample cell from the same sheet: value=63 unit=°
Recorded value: value=75 unit=°
